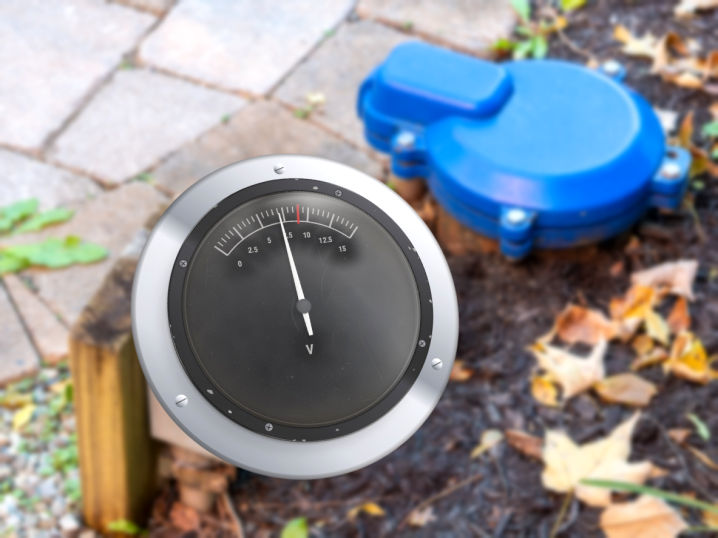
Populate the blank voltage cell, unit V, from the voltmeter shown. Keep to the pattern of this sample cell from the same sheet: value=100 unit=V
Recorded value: value=7 unit=V
